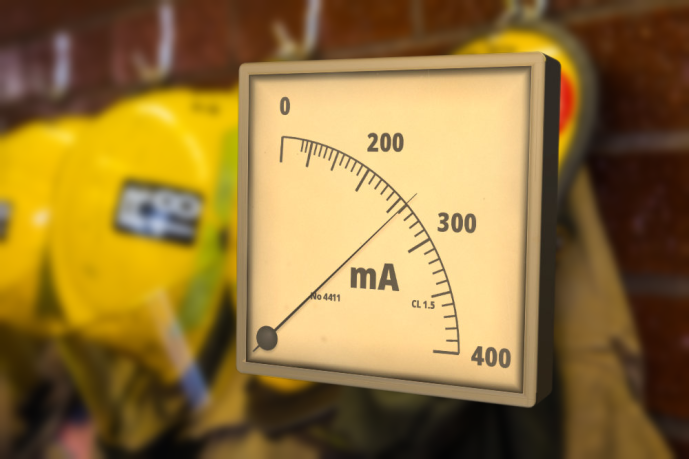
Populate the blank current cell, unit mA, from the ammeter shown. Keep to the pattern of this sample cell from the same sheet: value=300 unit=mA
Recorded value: value=260 unit=mA
